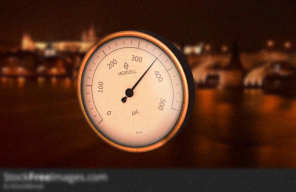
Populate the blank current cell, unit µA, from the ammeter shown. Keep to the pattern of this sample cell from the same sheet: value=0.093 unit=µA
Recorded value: value=360 unit=µA
